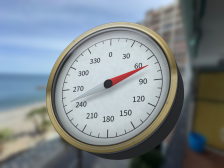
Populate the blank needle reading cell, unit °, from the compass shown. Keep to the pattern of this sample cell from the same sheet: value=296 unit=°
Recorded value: value=70 unit=°
